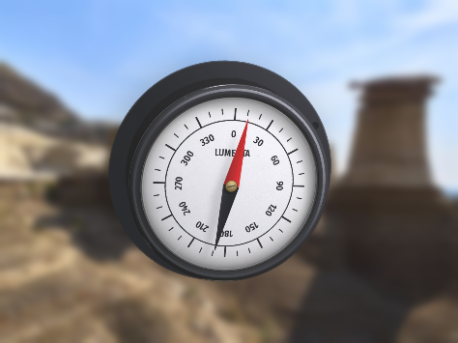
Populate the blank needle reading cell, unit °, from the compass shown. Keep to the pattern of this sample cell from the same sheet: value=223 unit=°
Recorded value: value=10 unit=°
